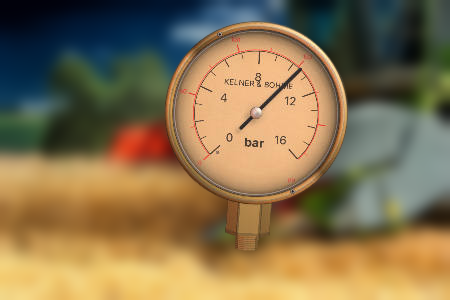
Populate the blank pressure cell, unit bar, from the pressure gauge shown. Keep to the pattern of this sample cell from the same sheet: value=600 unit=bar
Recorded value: value=10.5 unit=bar
